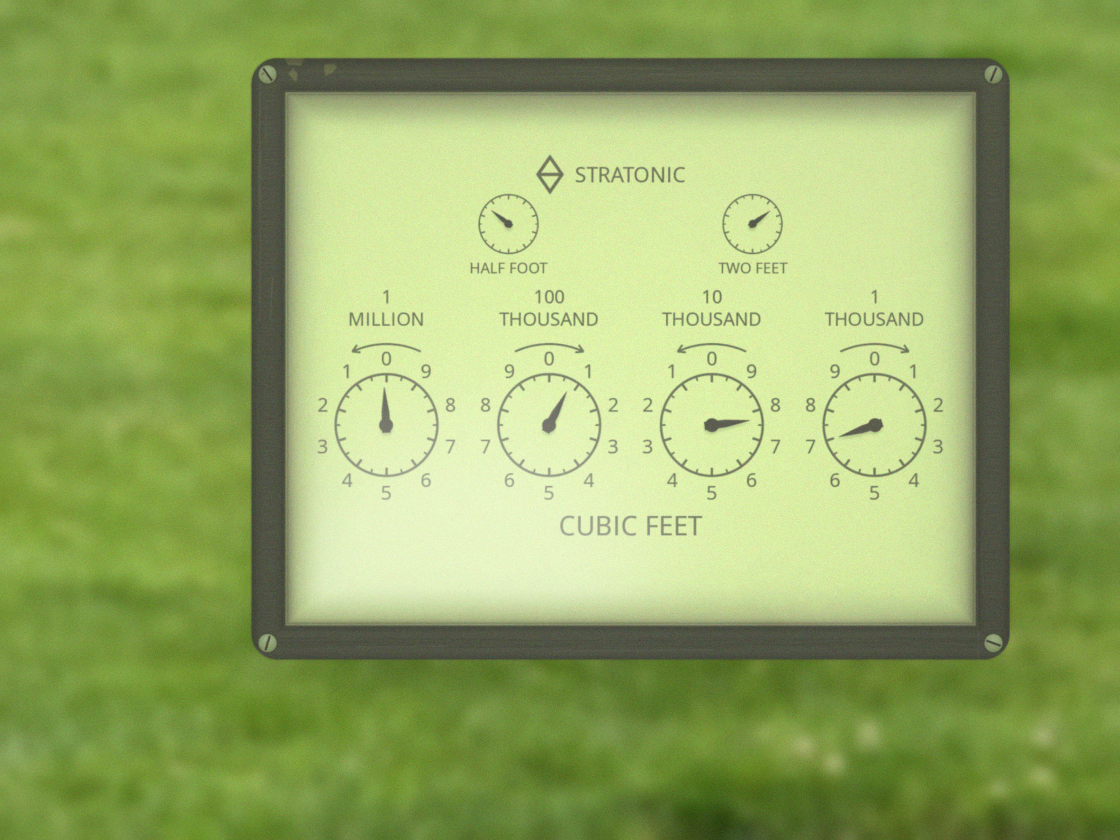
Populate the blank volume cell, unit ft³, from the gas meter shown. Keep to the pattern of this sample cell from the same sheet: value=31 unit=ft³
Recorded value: value=7700 unit=ft³
